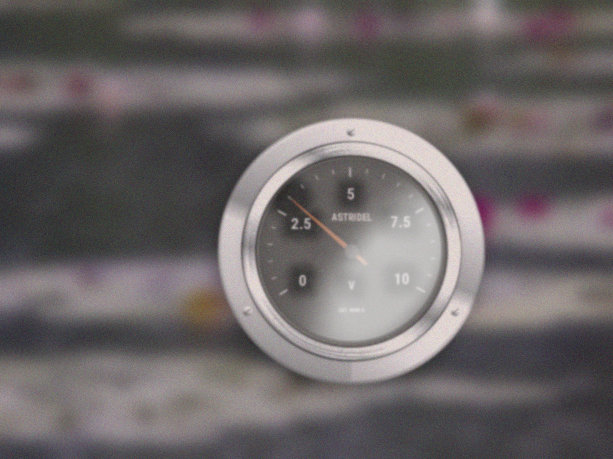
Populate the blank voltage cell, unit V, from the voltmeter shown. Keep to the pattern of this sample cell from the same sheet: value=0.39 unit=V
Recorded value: value=3 unit=V
